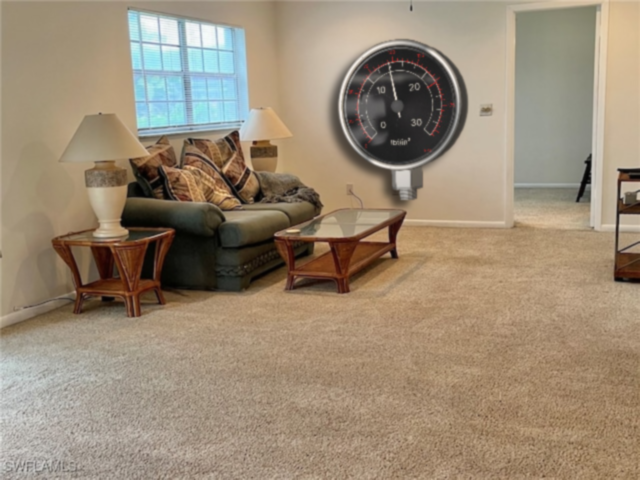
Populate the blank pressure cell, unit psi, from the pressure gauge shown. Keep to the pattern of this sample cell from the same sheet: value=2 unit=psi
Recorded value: value=14 unit=psi
